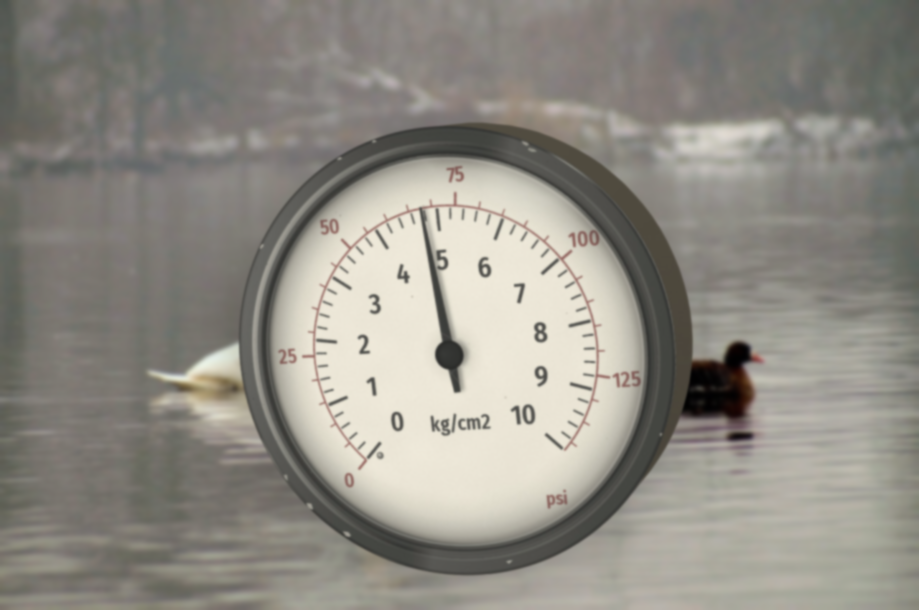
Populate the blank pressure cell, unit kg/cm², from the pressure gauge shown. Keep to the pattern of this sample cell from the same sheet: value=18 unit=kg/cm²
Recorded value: value=4.8 unit=kg/cm²
